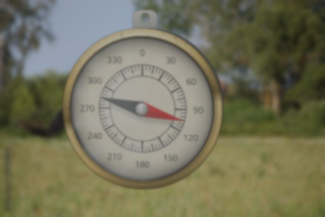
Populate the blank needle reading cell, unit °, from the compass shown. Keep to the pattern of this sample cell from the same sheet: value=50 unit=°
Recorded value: value=105 unit=°
